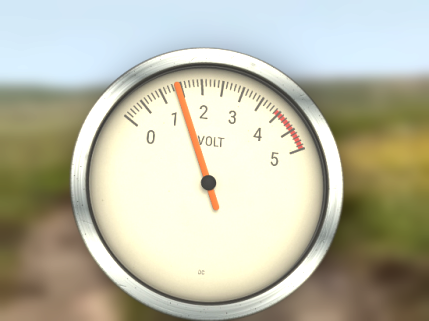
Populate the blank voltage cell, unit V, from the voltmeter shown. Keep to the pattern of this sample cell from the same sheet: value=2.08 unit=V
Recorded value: value=1.4 unit=V
